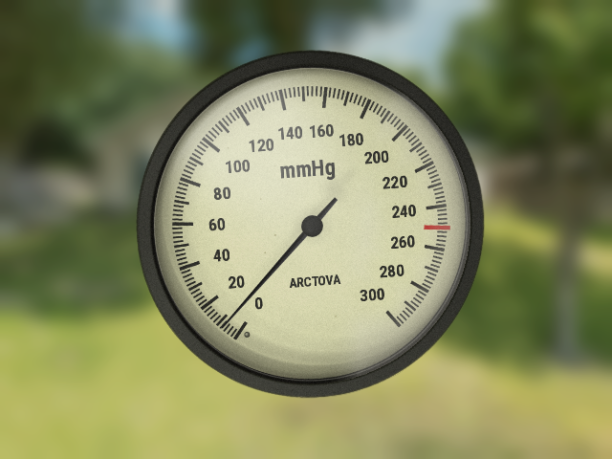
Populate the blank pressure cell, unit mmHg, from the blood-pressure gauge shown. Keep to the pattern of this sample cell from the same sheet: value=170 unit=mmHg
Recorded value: value=8 unit=mmHg
